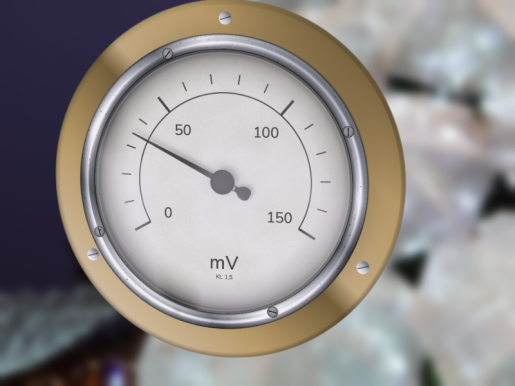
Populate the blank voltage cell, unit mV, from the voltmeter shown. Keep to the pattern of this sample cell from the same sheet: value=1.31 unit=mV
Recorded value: value=35 unit=mV
